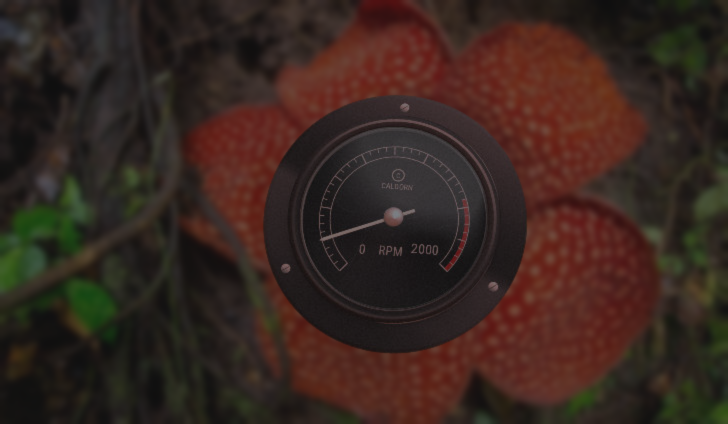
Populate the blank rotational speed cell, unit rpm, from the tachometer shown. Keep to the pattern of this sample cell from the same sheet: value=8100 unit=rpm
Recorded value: value=200 unit=rpm
